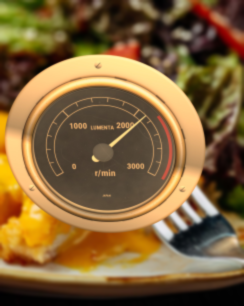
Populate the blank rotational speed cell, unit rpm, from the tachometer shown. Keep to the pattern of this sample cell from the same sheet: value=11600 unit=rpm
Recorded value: value=2100 unit=rpm
